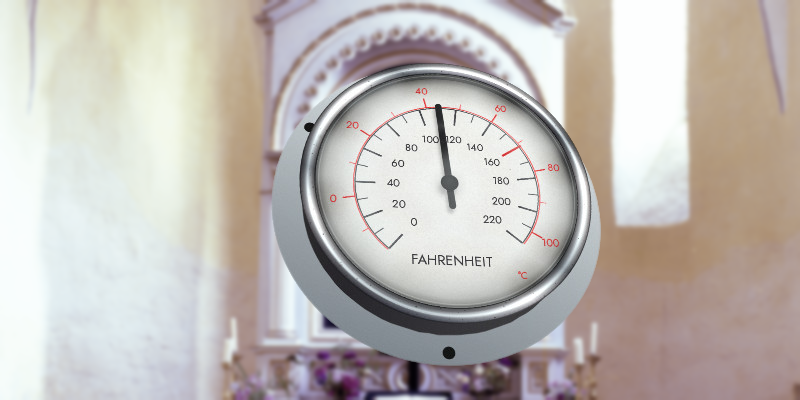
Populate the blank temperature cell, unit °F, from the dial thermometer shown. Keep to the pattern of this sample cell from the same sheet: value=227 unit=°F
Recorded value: value=110 unit=°F
